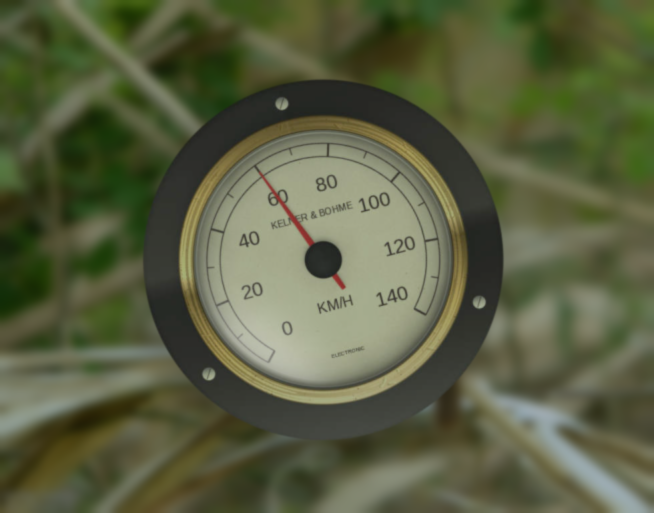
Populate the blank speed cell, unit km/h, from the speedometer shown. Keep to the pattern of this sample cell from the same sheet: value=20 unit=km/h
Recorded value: value=60 unit=km/h
